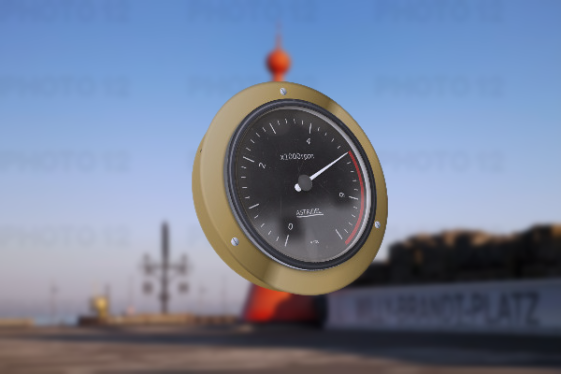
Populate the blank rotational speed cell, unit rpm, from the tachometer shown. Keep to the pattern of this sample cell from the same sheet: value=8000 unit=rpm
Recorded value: value=5000 unit=rpm
